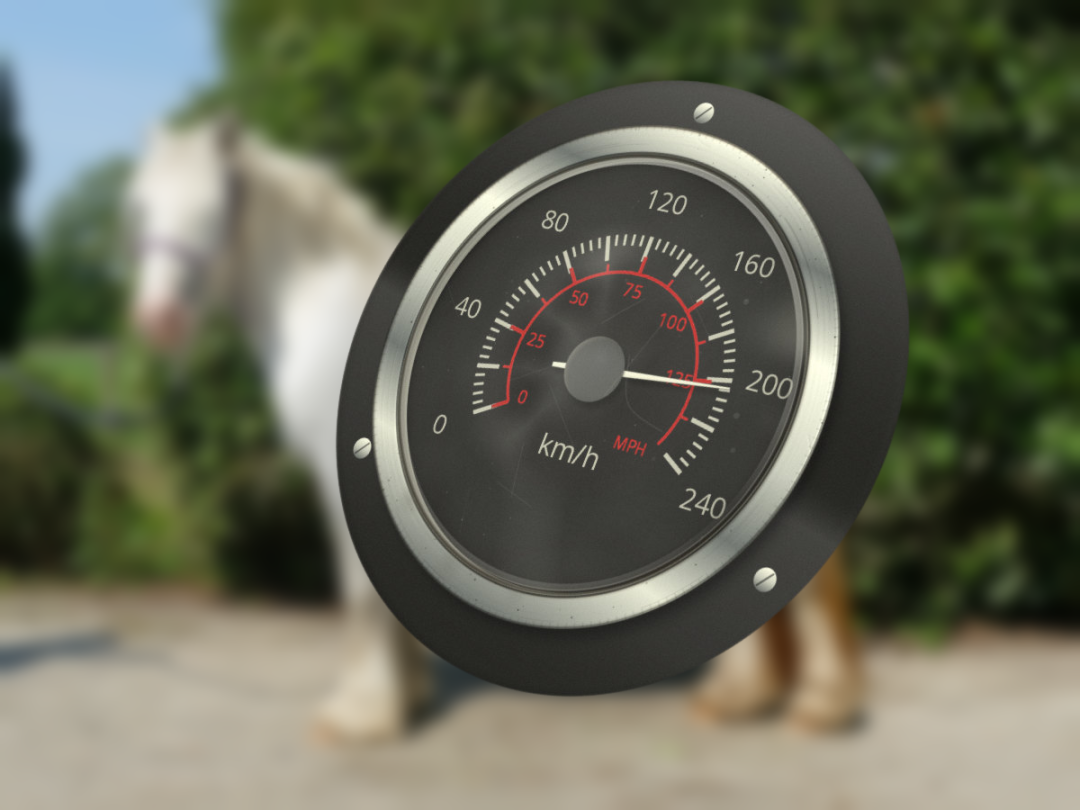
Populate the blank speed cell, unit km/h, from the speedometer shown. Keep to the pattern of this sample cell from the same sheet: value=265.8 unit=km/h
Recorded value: value=204 unit=km/h
